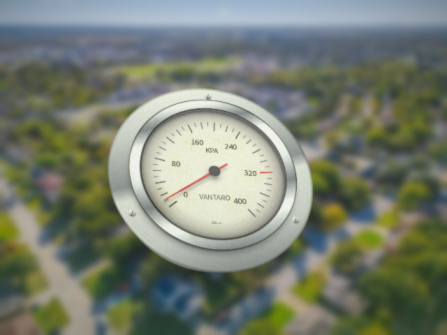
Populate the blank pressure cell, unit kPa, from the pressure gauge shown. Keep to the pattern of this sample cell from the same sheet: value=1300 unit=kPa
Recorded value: value=10 unit=kPa
